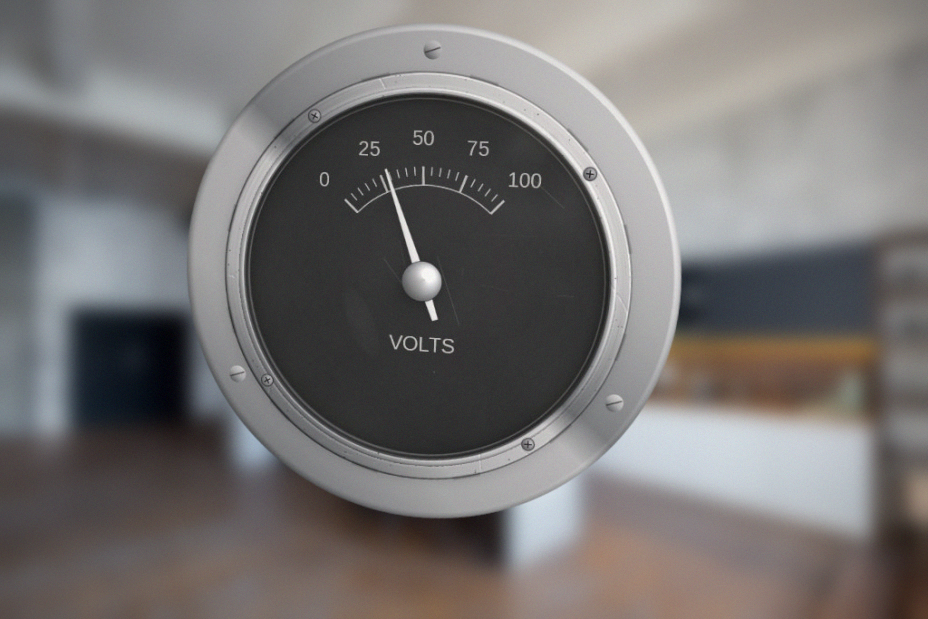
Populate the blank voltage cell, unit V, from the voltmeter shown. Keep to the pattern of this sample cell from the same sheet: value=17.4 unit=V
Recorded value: value=30 unit=V
